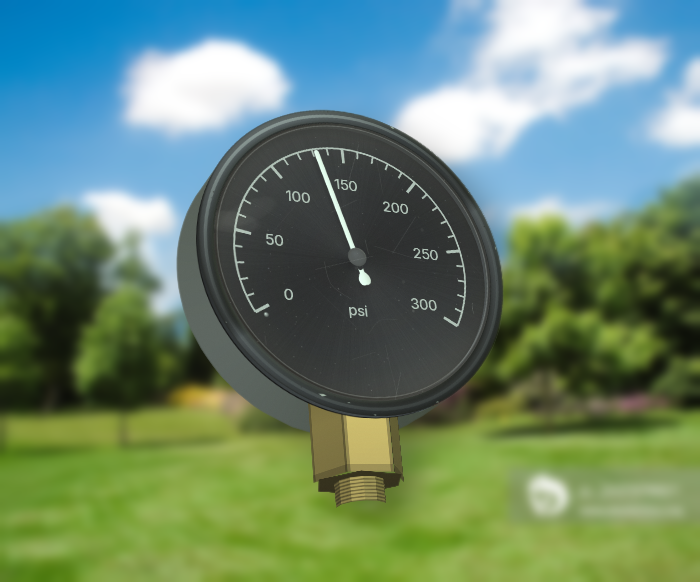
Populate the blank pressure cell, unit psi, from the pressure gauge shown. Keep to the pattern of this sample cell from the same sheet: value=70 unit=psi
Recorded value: value=130 unit=psi
